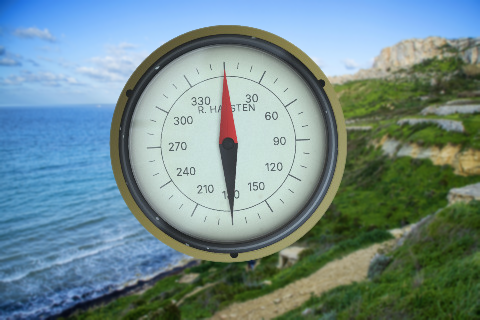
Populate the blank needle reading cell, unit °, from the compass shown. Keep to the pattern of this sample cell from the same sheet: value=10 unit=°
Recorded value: value=0 unit=°
